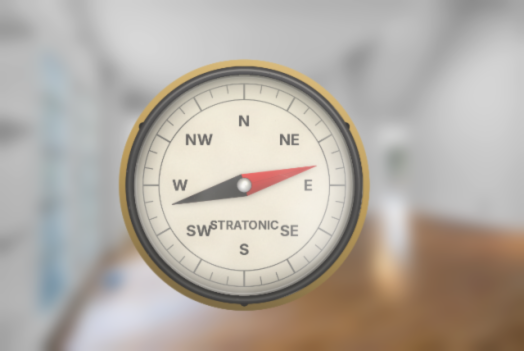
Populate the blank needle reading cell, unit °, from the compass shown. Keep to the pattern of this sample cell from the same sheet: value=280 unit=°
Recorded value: value=75 unit=°
